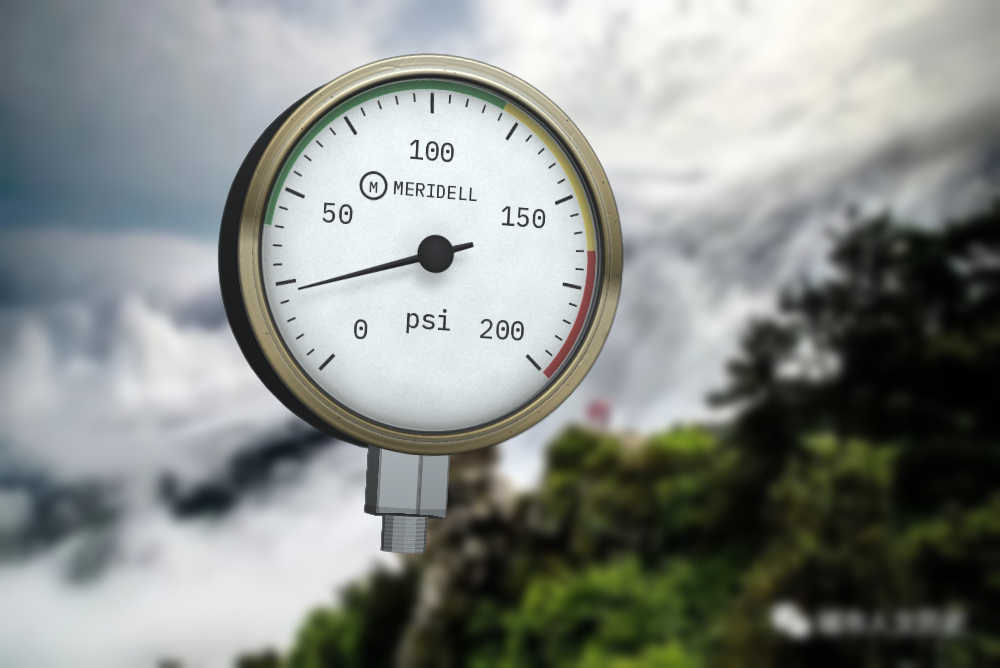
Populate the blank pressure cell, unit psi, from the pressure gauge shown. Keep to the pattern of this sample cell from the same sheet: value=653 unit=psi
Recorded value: value=22.5 unit=psi
